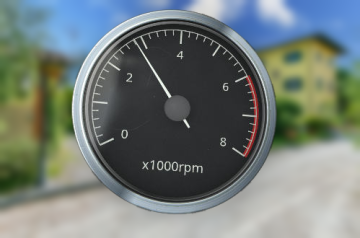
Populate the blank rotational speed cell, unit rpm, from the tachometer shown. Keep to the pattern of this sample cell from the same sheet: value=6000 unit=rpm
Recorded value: value=2800 unit=rpm
